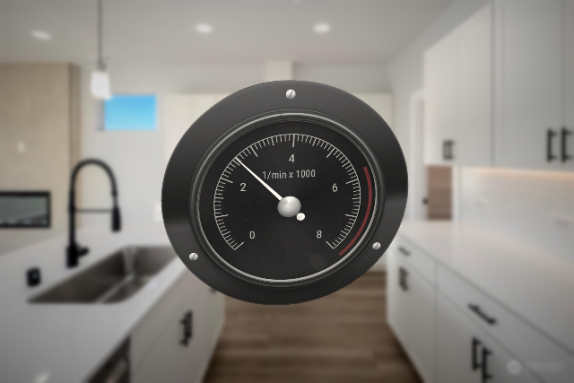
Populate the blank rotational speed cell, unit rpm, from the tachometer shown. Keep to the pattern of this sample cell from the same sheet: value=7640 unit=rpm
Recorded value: value=2600 unit=rpm
